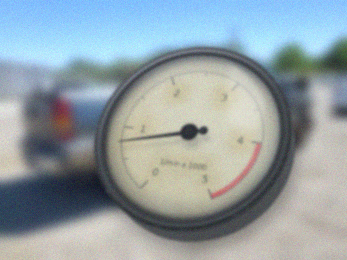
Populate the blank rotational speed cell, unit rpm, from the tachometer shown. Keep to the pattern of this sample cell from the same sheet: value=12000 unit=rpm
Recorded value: value=750 unit=rpm
